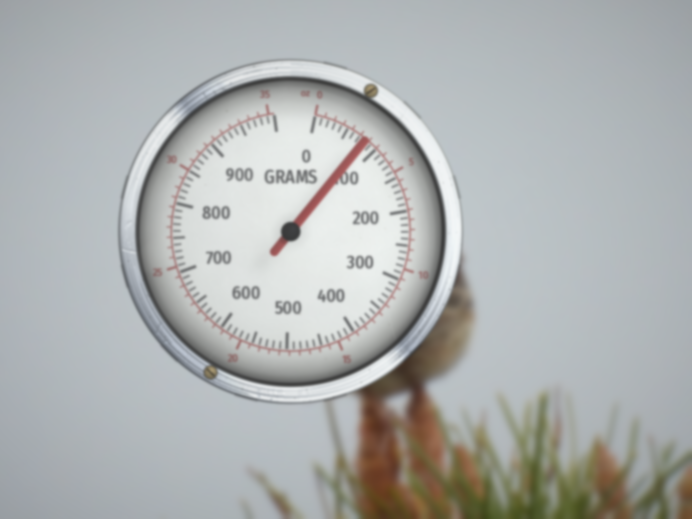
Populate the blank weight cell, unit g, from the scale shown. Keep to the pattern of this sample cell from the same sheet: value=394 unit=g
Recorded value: value=80 unit=g
